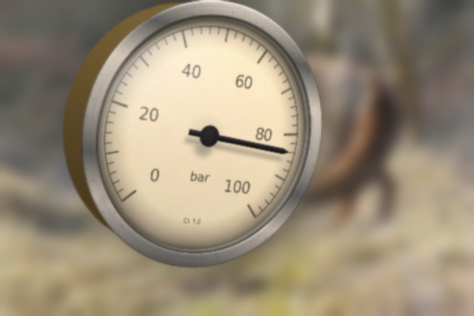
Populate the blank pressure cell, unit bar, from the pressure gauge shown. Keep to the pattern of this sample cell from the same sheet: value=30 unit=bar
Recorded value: value=84 unit=bar
